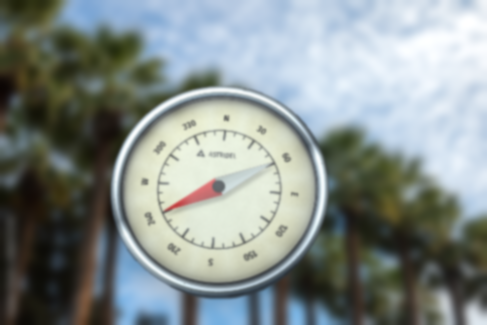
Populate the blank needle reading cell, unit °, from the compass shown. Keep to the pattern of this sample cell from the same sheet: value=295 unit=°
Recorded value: value=240 unit=°
